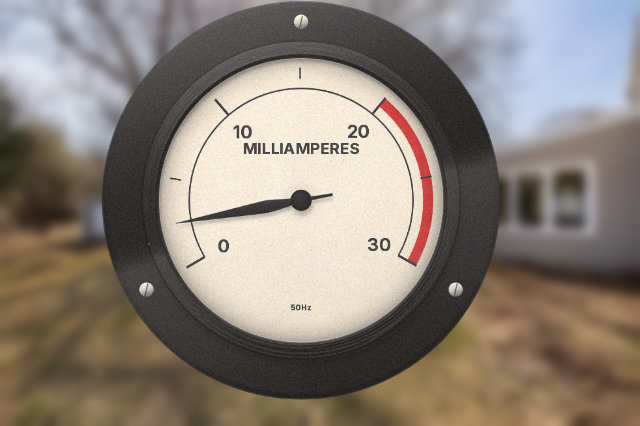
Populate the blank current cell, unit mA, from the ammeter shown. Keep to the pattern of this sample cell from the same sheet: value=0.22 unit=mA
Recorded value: value=2.5 unit=mA
